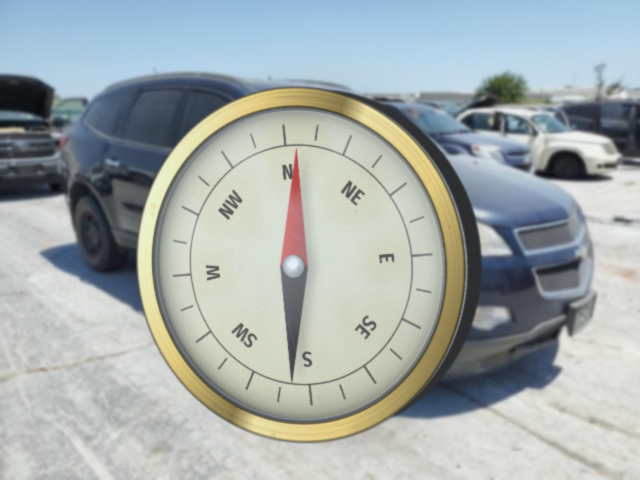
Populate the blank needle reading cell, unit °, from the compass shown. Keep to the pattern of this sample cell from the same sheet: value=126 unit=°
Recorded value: value=7.5 unit=°
